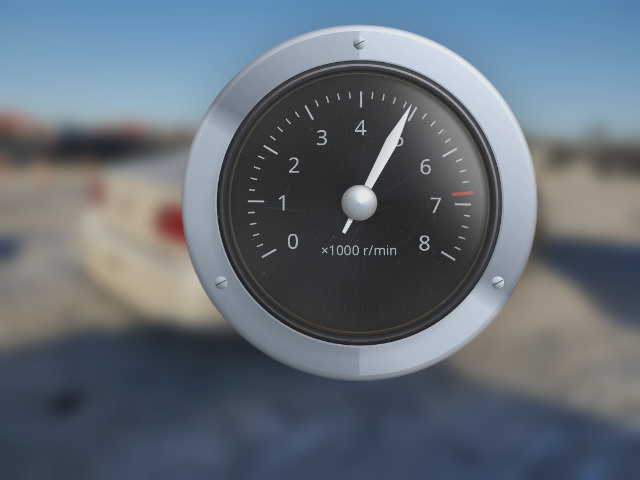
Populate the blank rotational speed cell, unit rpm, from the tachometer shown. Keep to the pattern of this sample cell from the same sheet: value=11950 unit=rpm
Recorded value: value=4900 unit=rpm
